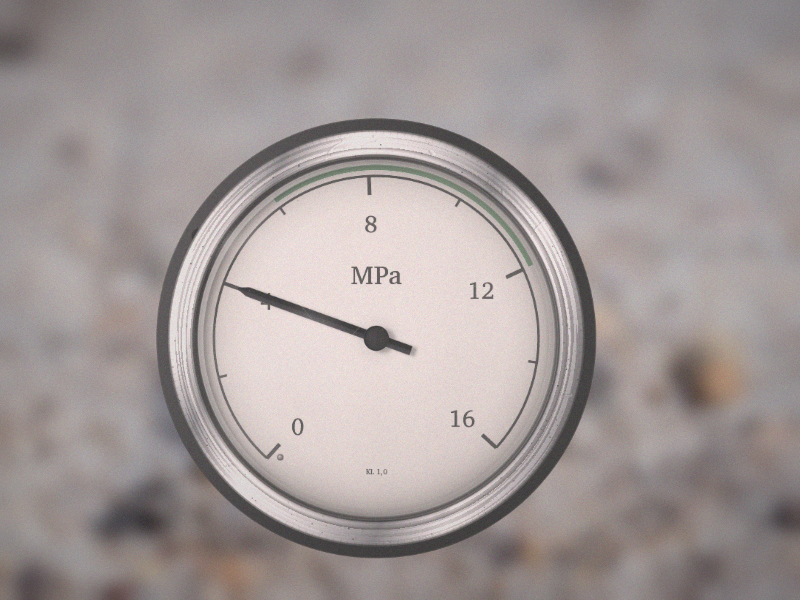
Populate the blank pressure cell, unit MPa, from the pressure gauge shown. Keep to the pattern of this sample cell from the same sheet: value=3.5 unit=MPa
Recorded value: value=4 unit=MPa
